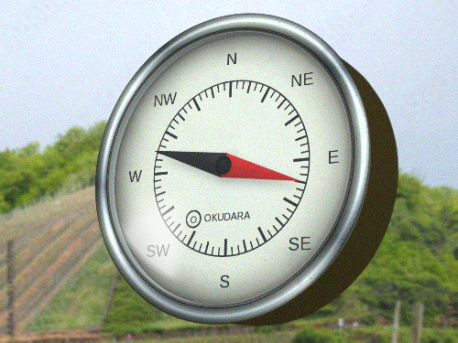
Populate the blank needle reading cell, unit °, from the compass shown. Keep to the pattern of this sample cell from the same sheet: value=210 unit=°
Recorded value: value=105 unit=°
